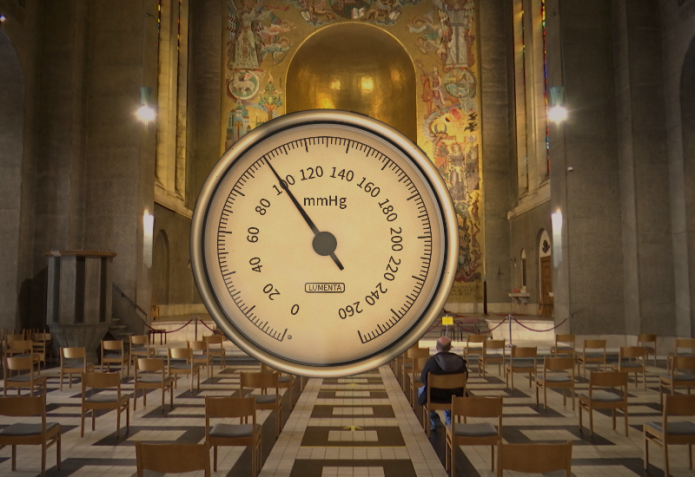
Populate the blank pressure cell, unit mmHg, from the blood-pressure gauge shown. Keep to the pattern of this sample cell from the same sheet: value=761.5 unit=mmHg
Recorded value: value=100 unit=mmHg
